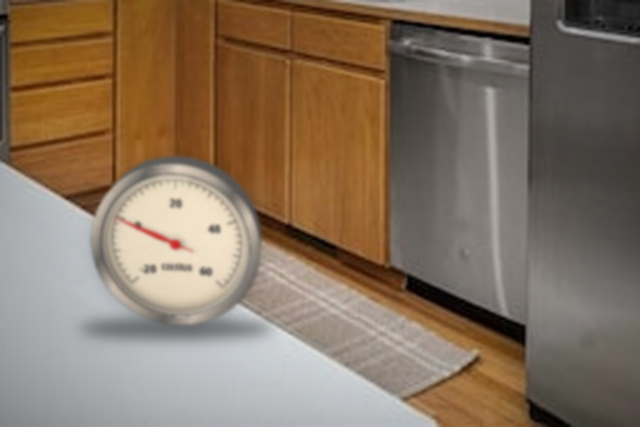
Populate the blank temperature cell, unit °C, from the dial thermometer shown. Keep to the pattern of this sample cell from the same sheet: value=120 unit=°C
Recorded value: value=0 unit=°C
